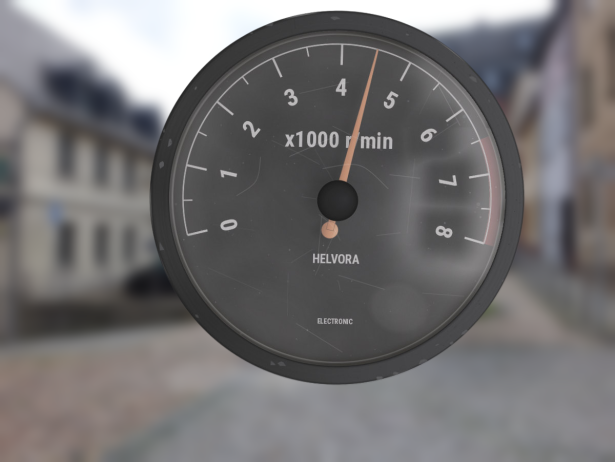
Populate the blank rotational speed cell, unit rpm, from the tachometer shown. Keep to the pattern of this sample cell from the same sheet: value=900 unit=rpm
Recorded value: value=4500 unit=rpm
